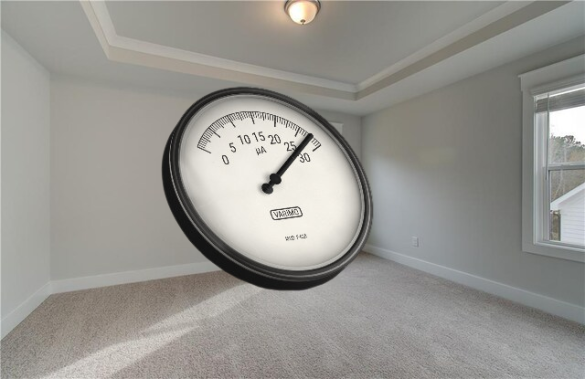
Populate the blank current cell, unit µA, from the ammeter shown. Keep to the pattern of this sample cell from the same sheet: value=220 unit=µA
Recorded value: value=27.5 unit=µA
